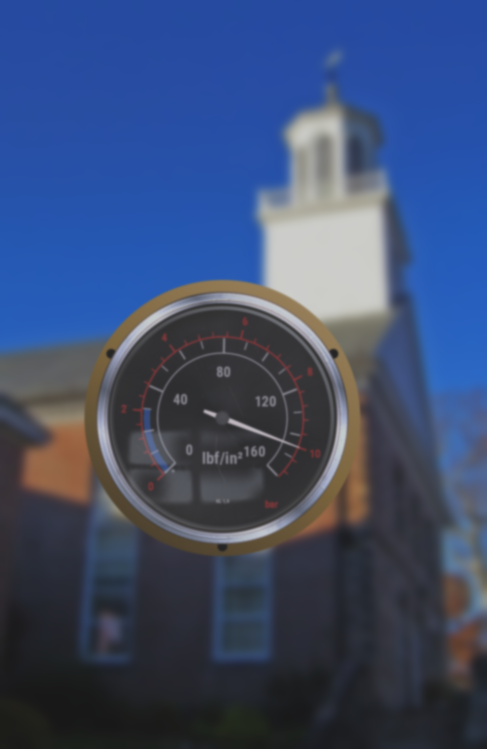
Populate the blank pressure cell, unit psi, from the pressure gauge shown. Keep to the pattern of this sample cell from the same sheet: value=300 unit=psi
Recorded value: value=145 unit=psi
